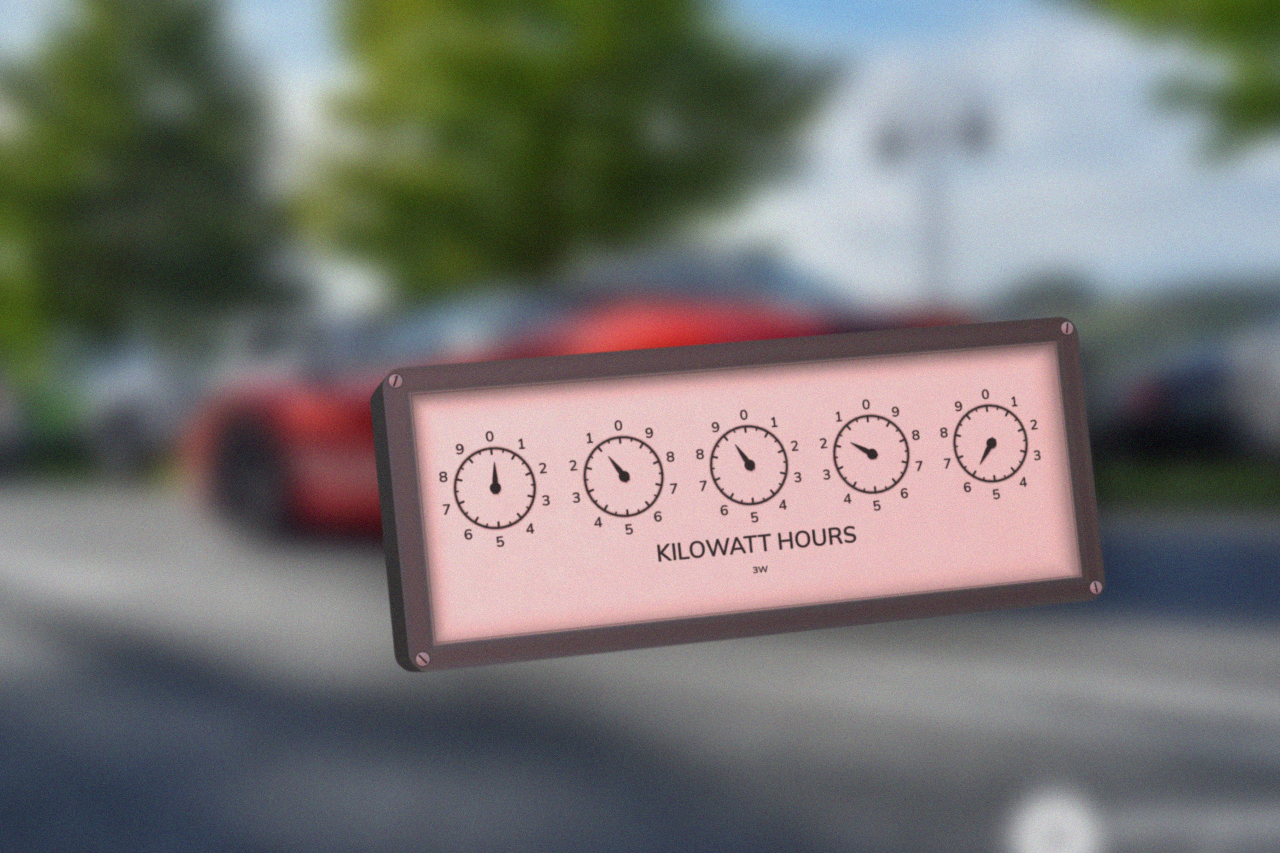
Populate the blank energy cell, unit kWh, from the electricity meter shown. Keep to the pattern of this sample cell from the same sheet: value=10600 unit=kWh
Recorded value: value=916 unit=kWh
